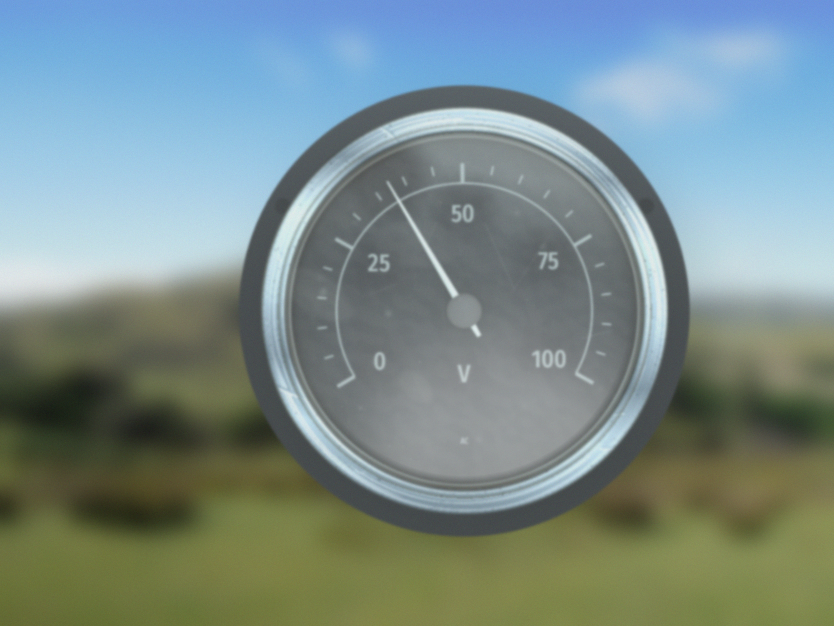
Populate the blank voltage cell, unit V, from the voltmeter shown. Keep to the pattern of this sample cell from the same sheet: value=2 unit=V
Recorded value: value=37.5 unit=V
